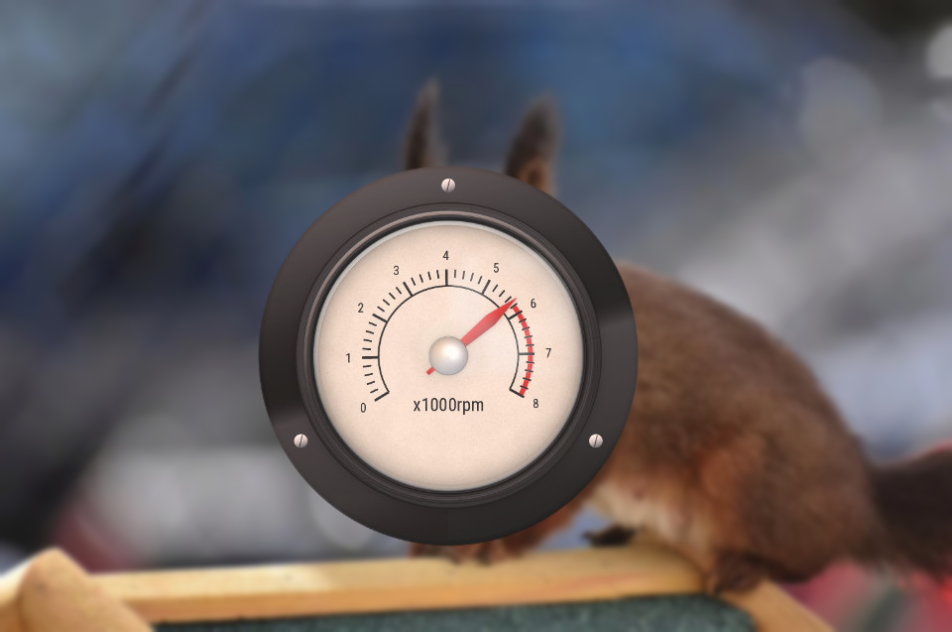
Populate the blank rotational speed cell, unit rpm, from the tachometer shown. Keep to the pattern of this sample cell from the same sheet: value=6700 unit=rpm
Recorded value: value=5700 unit=rpm
